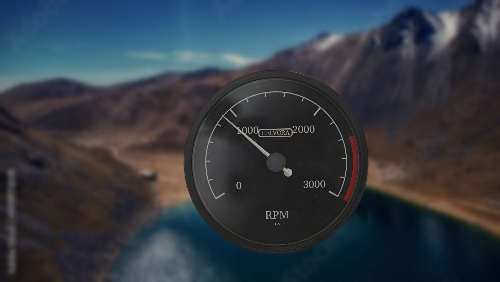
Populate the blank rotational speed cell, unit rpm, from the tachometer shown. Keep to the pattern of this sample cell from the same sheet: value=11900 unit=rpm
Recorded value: value=900 unit=rpm
